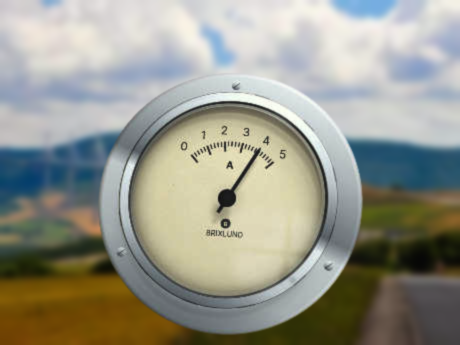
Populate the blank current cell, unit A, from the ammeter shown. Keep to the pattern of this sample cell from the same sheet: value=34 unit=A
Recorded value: value=4 unit=A
